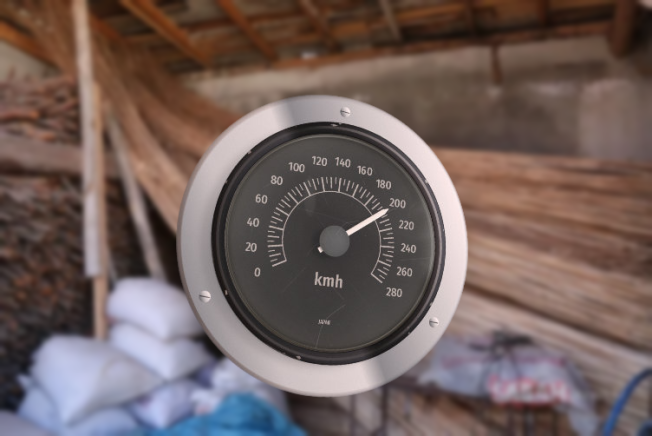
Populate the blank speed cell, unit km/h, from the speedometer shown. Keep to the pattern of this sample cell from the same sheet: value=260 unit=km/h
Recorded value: value=200 unit=km/h
